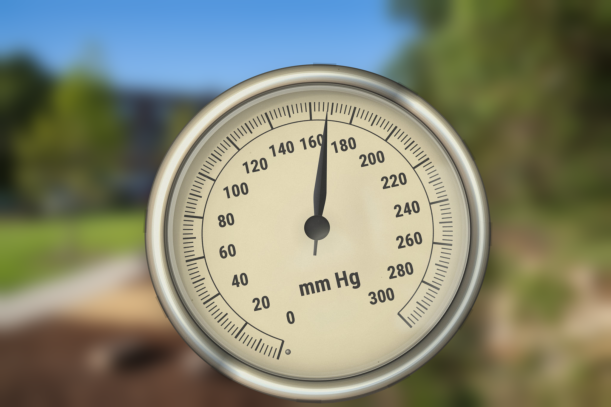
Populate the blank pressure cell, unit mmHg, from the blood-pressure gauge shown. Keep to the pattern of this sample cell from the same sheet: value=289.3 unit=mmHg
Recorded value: value=168 unit=mmHg
